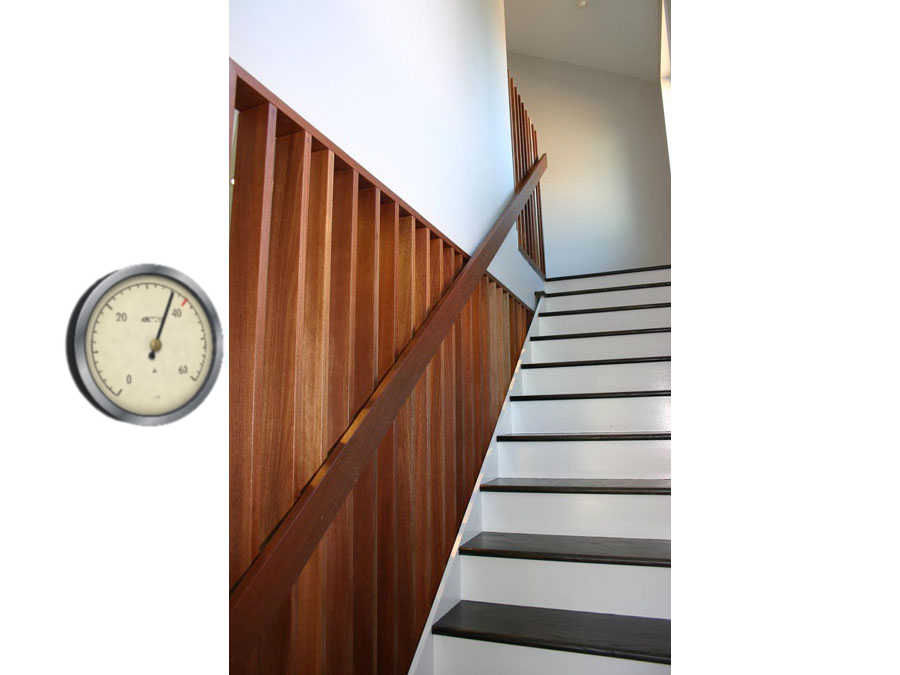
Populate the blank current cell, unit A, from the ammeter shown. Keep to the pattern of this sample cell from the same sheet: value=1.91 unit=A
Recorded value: value=36 unit=A
